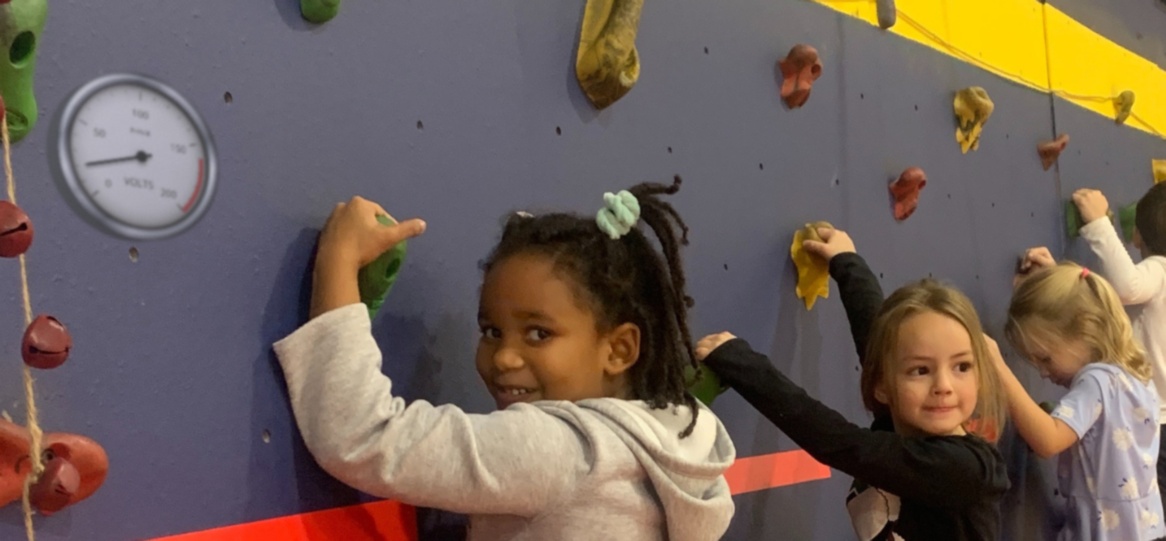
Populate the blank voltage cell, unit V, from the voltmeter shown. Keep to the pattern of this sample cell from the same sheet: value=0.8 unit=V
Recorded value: value=20 unit=V
